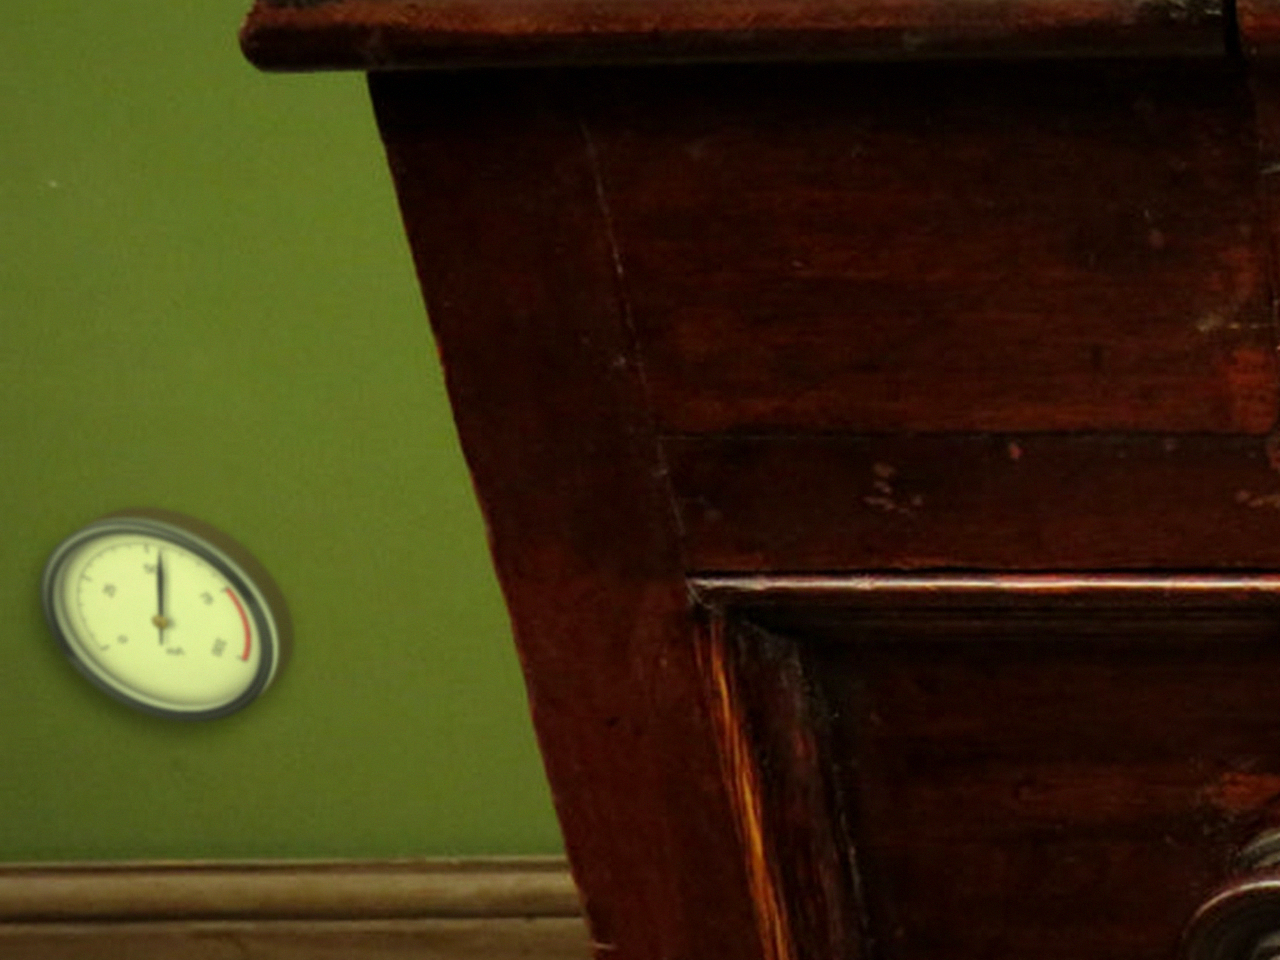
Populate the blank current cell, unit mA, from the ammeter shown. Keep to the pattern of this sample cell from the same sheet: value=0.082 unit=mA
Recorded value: value=55 unit=mA
